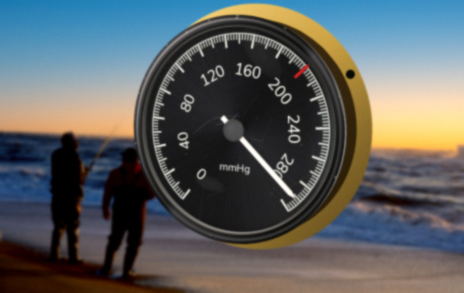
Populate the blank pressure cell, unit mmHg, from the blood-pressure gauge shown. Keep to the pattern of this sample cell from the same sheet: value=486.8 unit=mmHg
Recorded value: value=290 unit=mmHg
